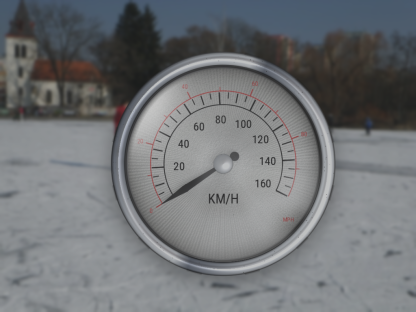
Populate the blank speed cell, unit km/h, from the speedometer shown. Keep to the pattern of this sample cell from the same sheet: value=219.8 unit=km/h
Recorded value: value=0 unit=km/h
